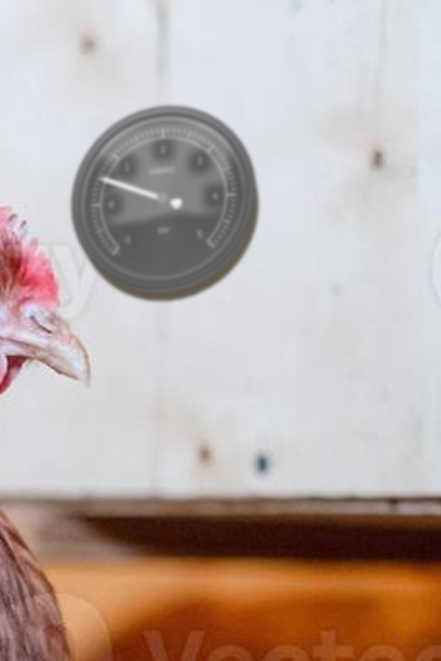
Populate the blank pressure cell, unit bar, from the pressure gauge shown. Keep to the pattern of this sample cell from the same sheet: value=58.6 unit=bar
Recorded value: value=0.5 unit=bar
